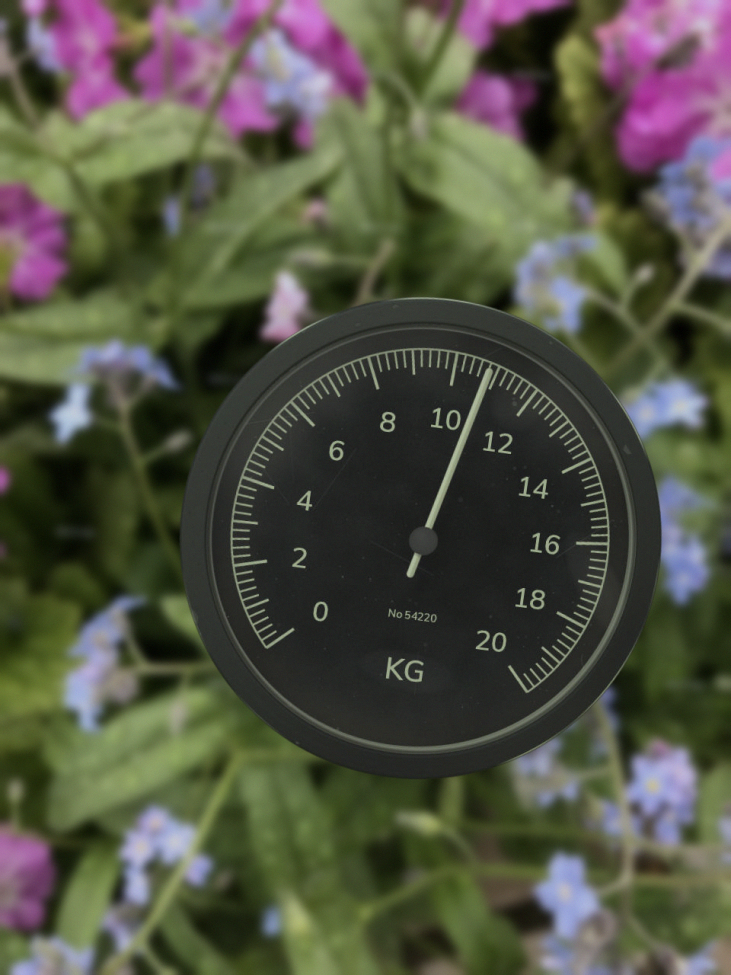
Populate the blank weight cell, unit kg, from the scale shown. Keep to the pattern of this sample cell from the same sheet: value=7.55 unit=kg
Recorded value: value=10.8 unit=kg
